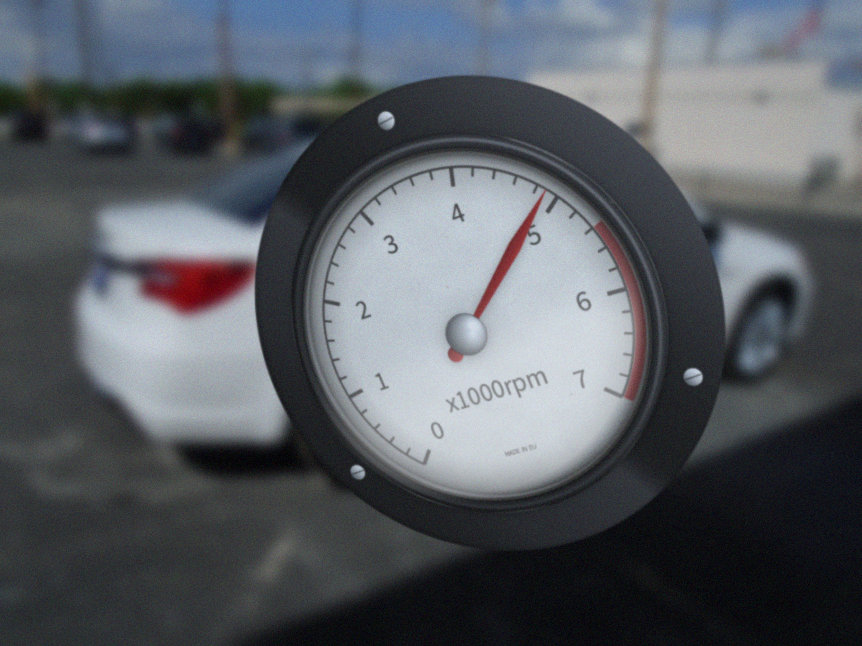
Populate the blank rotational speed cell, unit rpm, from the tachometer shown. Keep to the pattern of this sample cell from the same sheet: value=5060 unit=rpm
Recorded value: value=4900 unit=rpm
